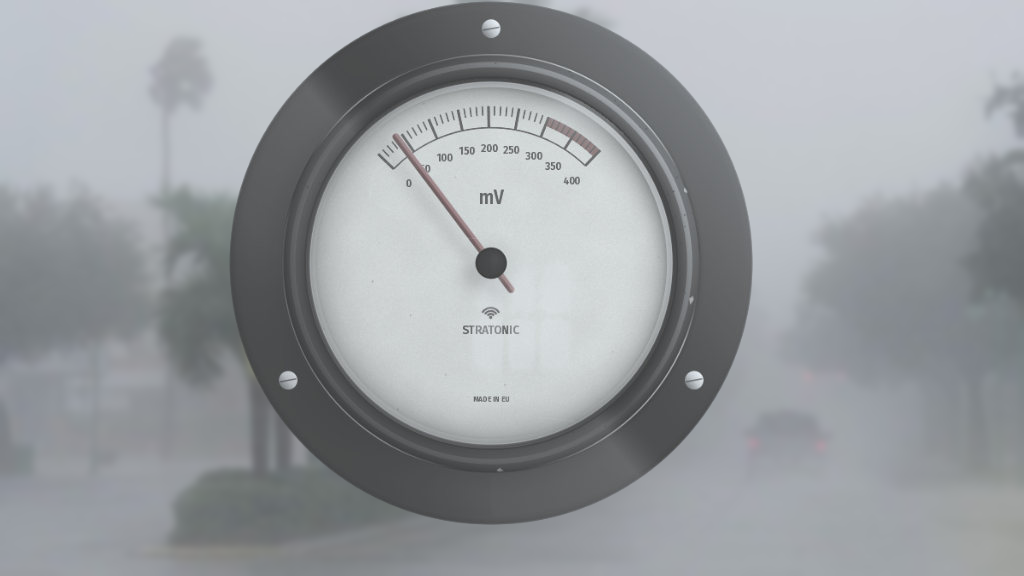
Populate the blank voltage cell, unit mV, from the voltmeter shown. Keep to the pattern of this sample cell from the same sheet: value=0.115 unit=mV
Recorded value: value=40 unit=mV
